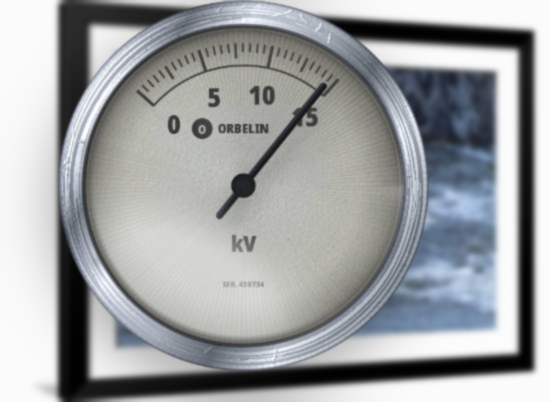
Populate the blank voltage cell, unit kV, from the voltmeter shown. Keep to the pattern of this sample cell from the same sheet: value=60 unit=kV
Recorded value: value=14.5 unit=kV
